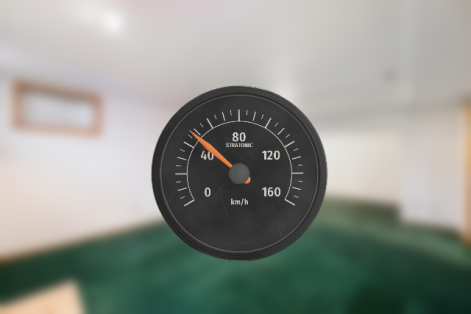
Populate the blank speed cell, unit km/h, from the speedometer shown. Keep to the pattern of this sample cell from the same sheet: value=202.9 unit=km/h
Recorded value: value=47.5 unit=km/h
